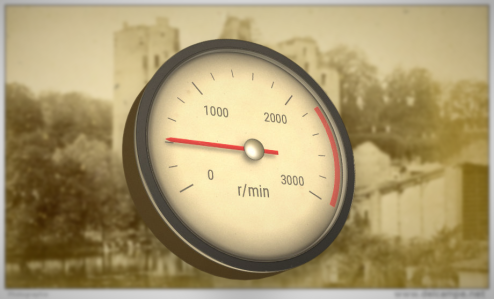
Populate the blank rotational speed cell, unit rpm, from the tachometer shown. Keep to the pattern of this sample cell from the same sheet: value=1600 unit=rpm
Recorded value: value=400 unit=rpm
